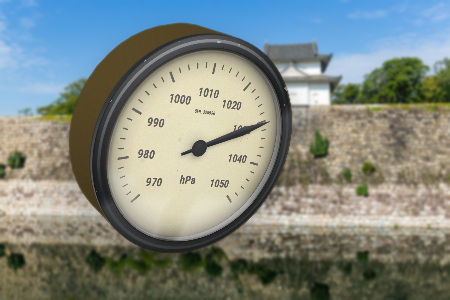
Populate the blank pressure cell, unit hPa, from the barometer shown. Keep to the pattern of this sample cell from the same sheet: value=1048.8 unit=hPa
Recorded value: value=1030 unit=hPa
